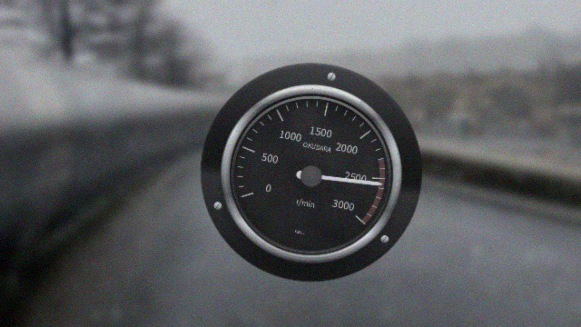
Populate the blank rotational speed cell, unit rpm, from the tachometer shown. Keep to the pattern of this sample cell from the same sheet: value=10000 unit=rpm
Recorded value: value=2550 unit=rpm
